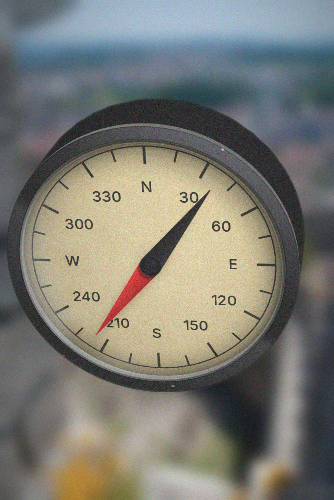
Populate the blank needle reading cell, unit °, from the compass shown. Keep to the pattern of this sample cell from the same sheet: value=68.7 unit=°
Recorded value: value=217.5 unit=°
